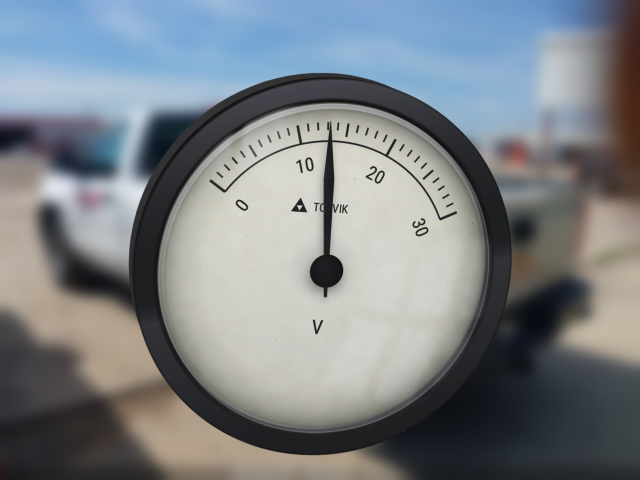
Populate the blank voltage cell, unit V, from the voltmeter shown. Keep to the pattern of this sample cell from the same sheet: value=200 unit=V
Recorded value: value=13 unit=V
